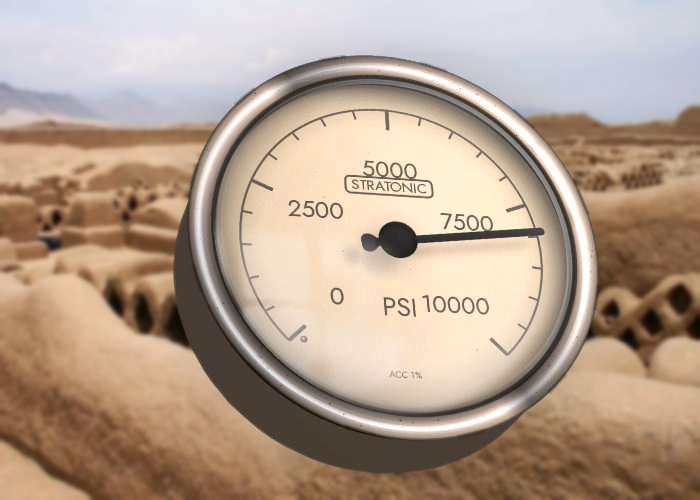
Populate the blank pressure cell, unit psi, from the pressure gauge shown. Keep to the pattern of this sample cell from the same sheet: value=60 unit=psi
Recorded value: value=8000 unit=psi
